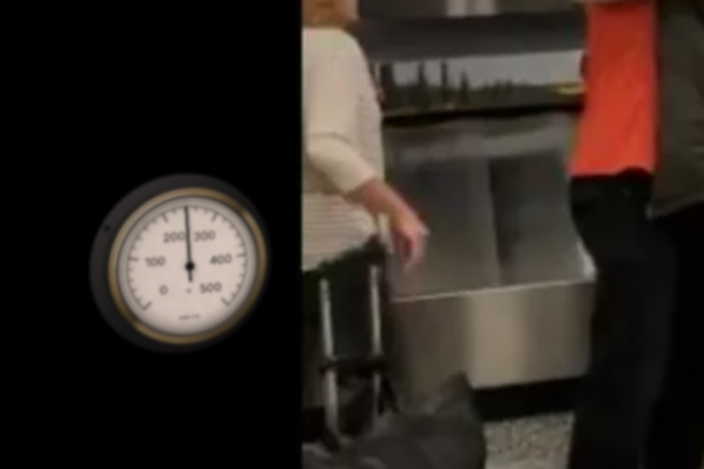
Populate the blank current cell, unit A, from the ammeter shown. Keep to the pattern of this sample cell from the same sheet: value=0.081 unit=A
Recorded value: value=240 unit=A
